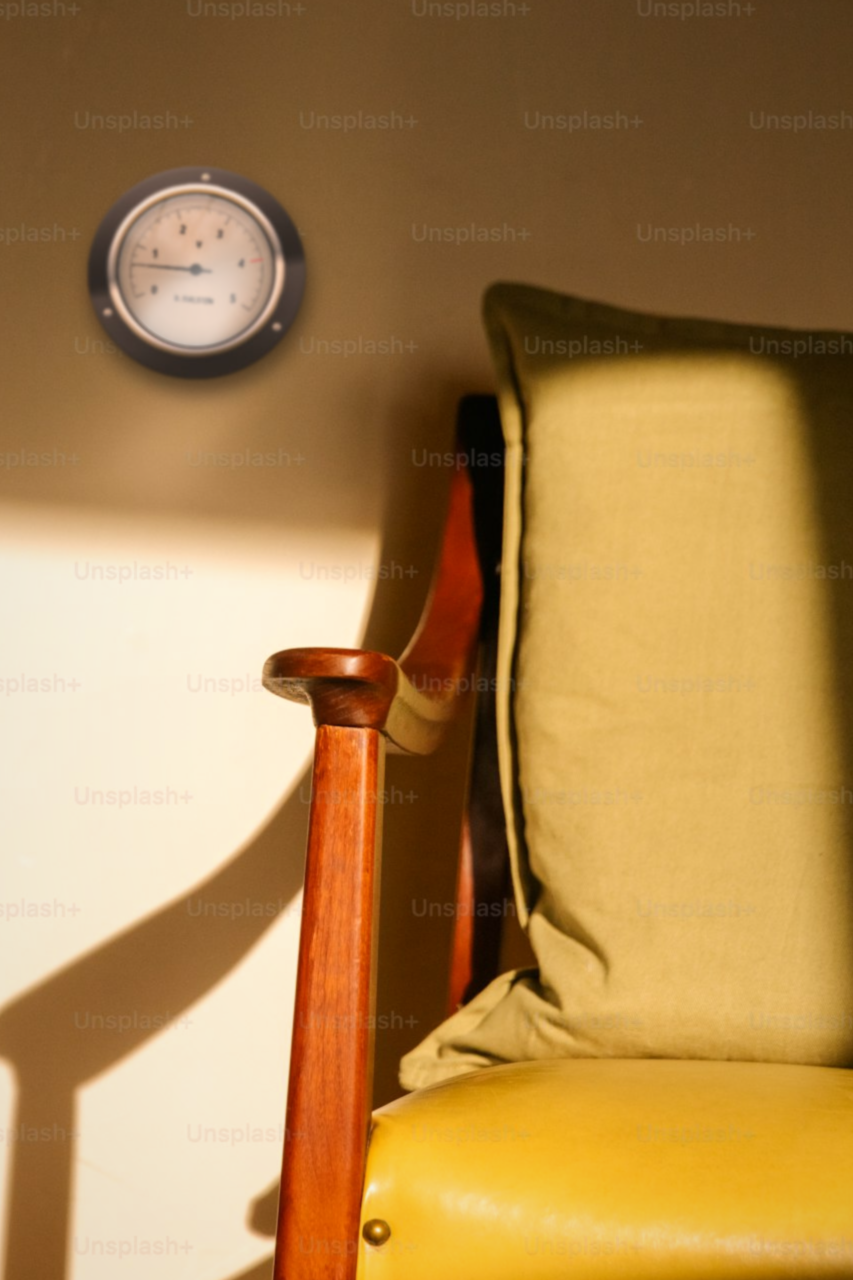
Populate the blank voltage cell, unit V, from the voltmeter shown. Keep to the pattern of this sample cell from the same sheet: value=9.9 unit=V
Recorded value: value=0.6 unit=V
